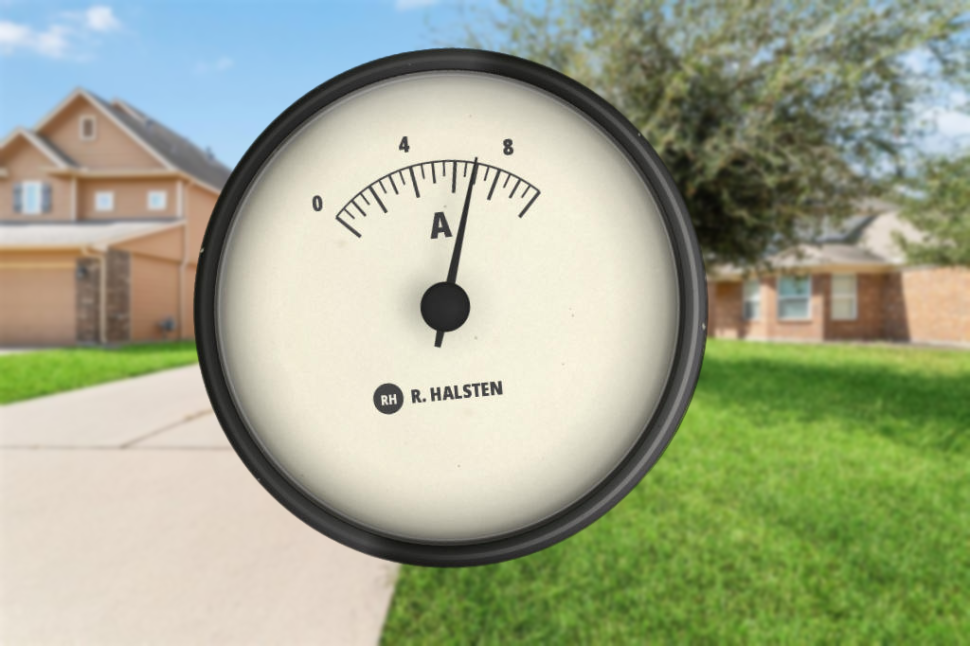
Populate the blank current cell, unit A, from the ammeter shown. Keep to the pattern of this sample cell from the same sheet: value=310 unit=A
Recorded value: value=7 unit=A
